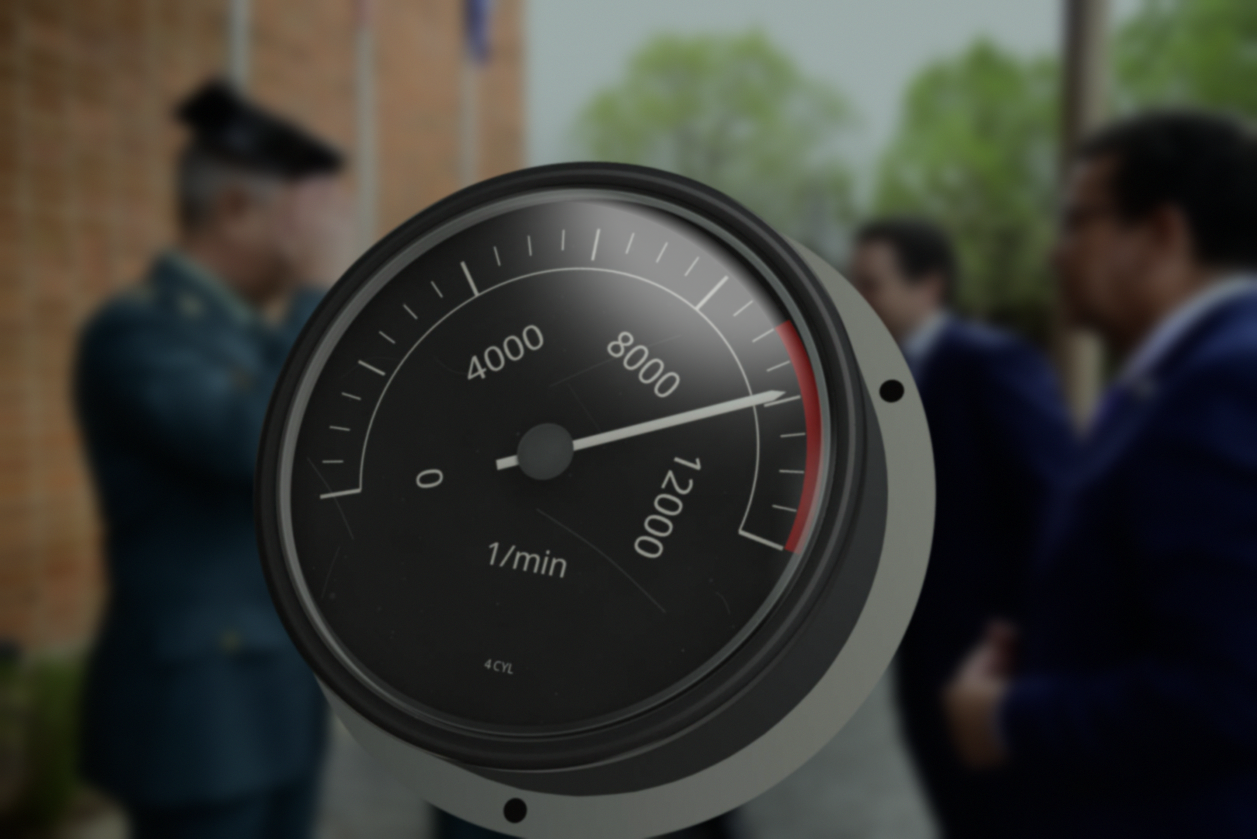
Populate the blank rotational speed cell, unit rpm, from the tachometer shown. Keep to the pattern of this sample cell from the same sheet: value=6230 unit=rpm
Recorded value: value=10000 unit=rpm
